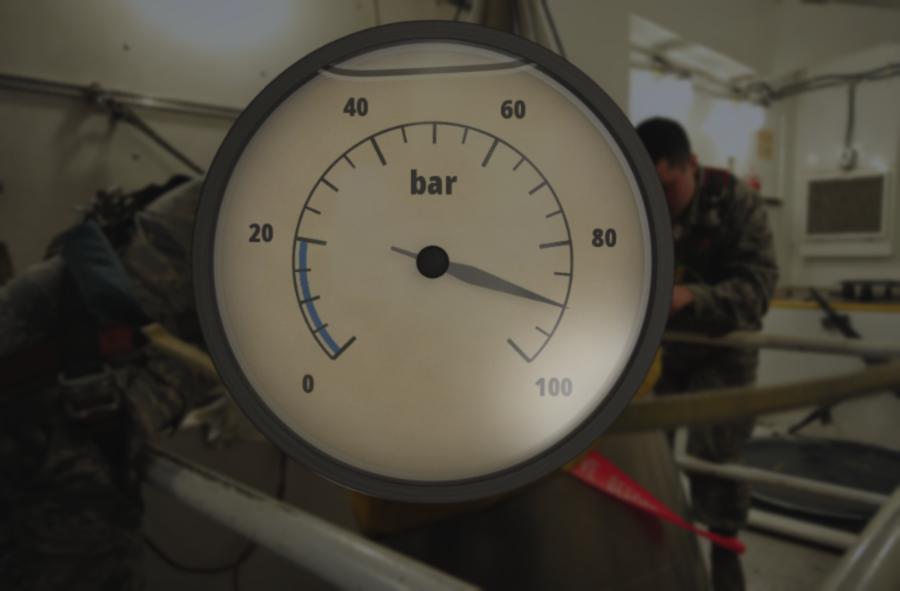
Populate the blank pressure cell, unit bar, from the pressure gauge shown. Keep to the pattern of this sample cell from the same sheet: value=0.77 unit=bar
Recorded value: value=90 unit=bar
